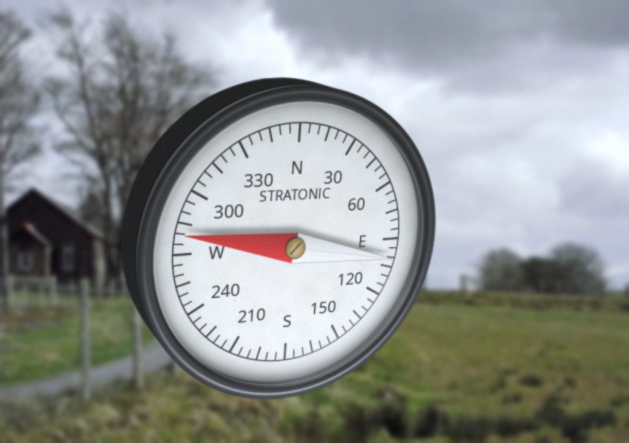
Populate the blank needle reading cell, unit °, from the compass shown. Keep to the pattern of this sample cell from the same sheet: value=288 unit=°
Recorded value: value=280 unit=°
